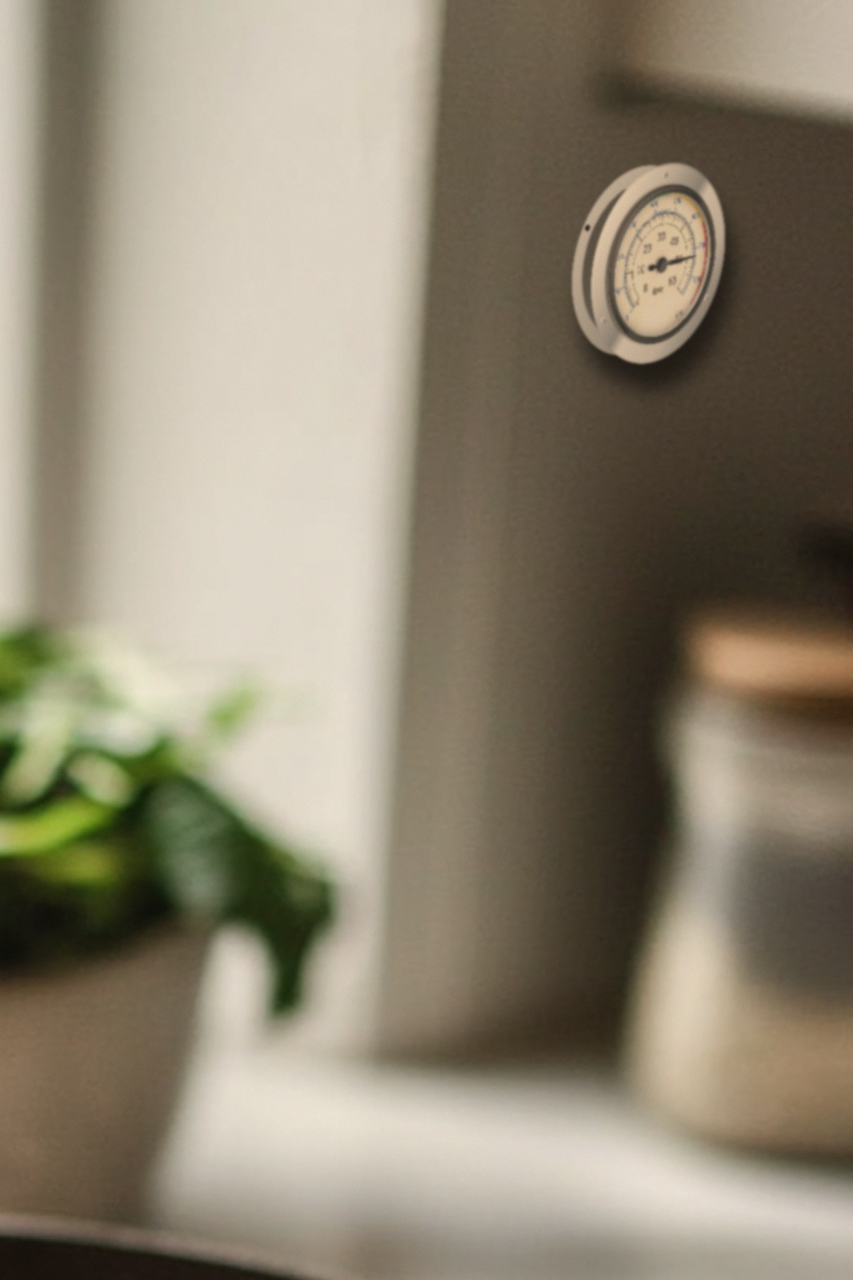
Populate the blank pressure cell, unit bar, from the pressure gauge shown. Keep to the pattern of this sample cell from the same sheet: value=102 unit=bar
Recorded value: value=50 unit=bar
